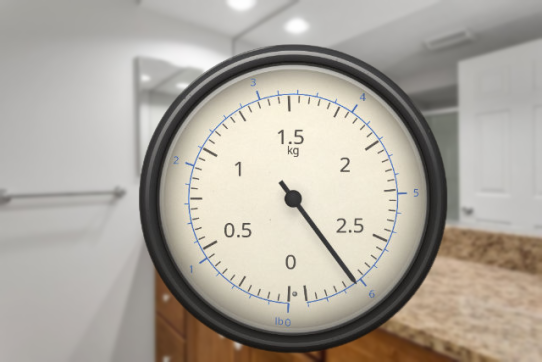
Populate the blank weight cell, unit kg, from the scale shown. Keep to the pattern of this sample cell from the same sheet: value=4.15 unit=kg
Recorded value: value=2.75 unit=kg
